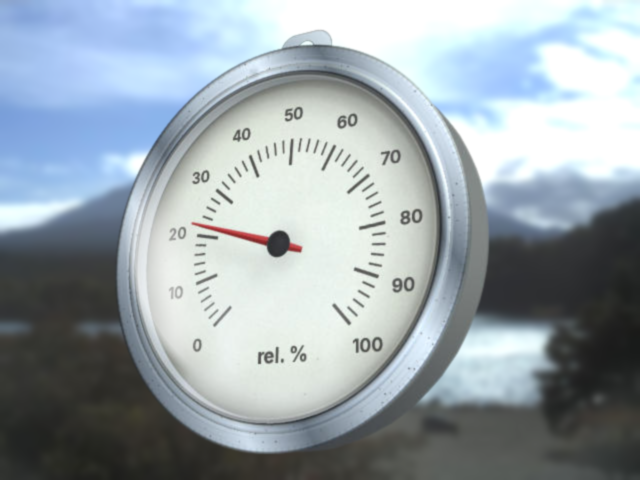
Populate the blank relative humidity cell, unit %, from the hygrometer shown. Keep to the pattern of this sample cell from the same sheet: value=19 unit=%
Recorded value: value=22 unit=%
